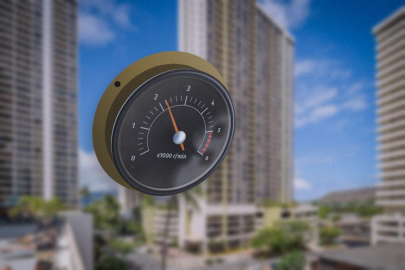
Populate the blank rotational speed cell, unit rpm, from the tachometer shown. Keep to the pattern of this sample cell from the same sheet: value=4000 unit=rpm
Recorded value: value=2200 unit=rpm
